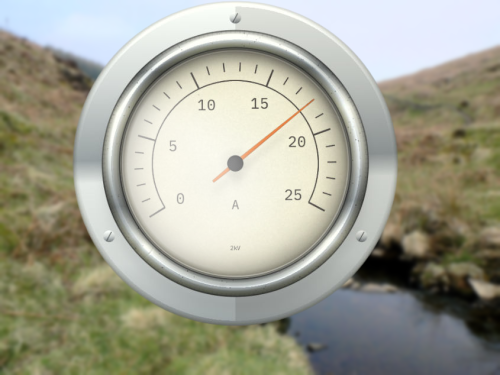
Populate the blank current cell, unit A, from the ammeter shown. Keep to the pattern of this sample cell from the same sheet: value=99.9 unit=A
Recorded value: value=18 unit=A
